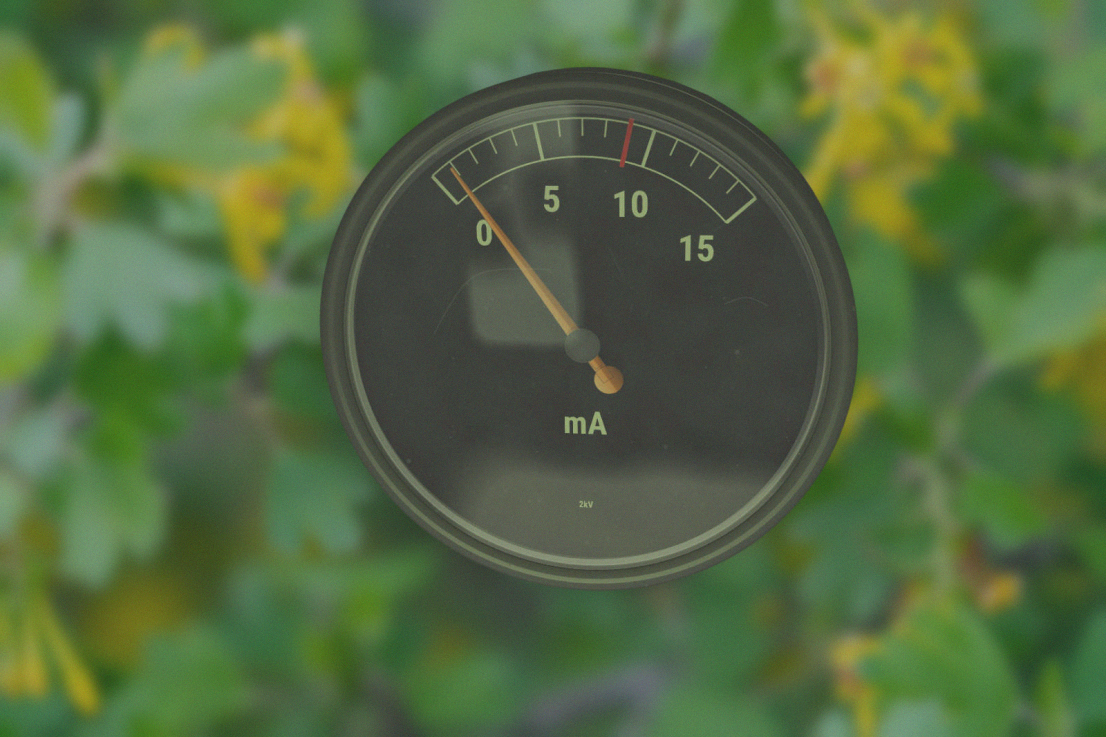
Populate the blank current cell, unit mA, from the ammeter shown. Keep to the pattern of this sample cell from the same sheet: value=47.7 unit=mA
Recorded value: value=1 unit=mA
